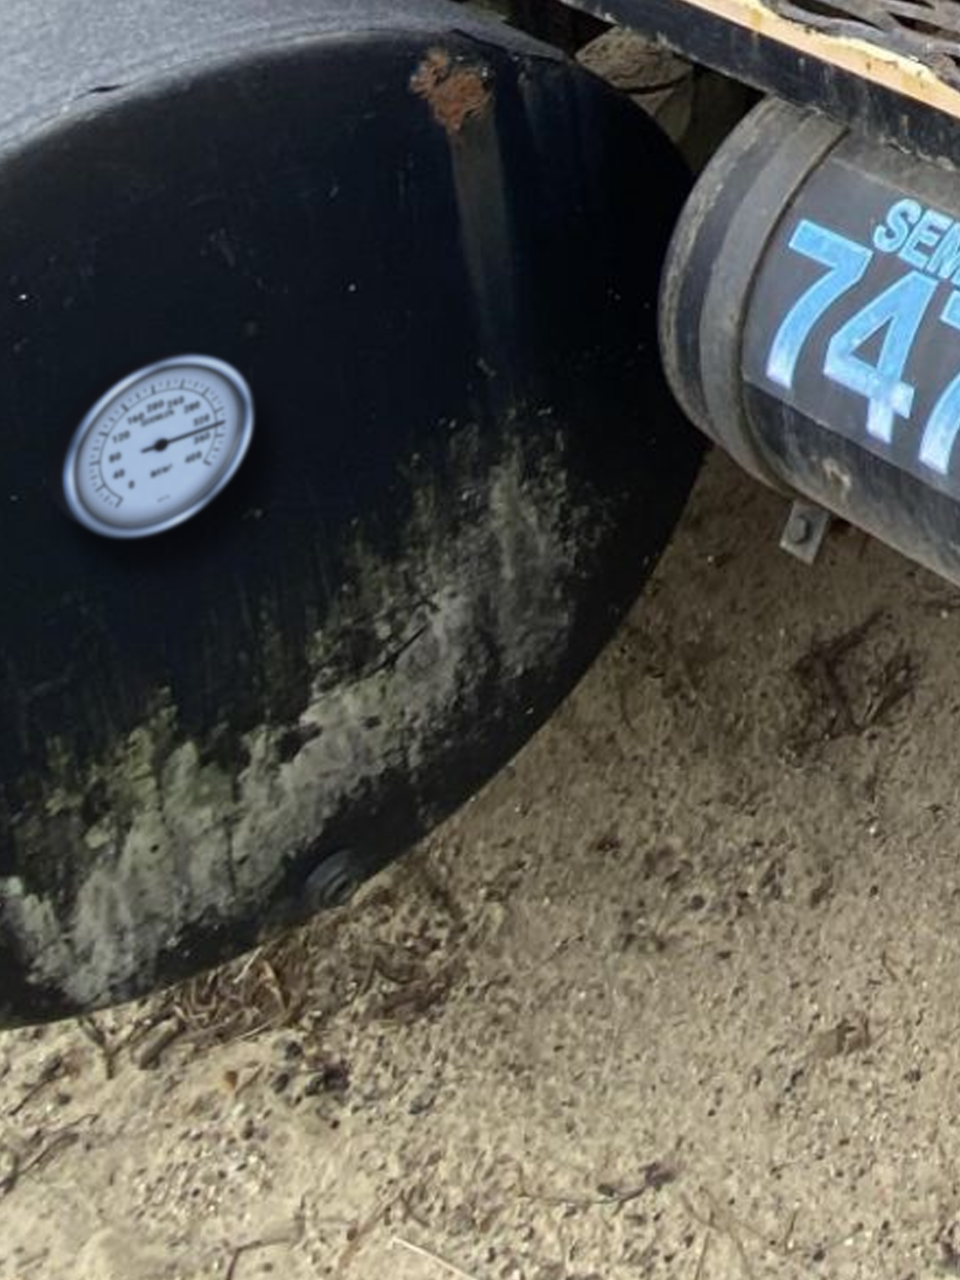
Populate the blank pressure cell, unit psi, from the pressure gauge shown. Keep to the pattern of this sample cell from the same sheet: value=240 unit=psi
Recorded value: value=340 unit=psi
